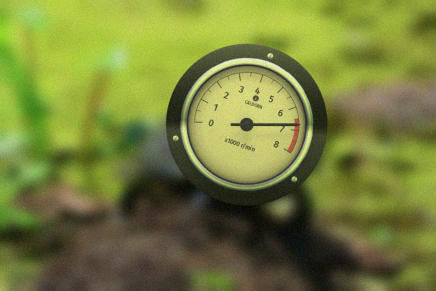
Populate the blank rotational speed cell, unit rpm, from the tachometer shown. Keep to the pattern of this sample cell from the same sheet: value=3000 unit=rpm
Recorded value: value=6750 unit=rpm
